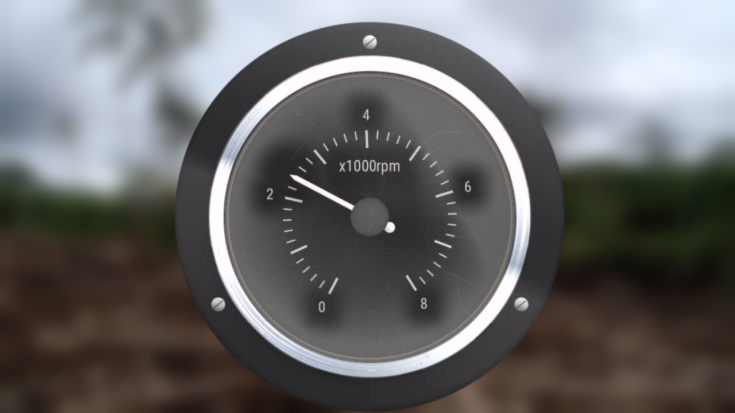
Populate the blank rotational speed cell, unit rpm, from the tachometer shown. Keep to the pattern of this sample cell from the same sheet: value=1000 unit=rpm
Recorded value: value=2400 unit=rpm
